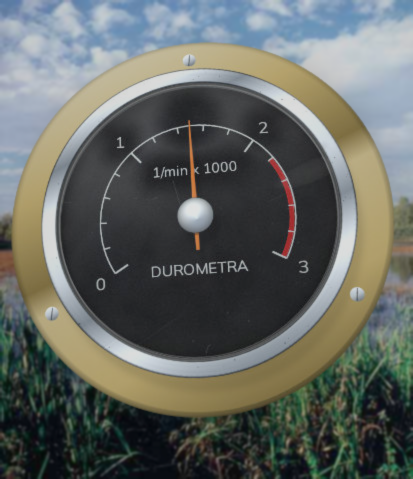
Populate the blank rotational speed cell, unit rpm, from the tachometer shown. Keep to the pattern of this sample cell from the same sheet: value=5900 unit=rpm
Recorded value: value=1500 unit=rpm
